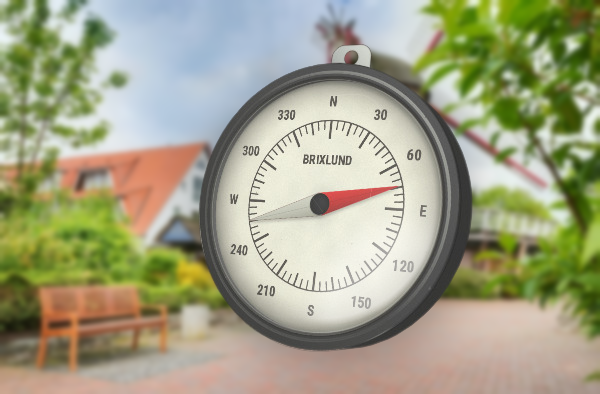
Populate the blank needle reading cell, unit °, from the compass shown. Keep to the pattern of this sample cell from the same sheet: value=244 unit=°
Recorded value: value=75 unit=°
